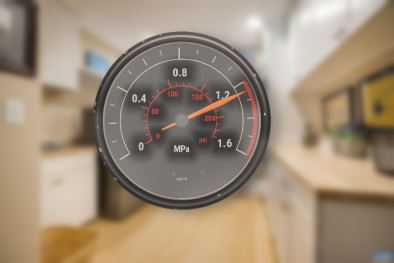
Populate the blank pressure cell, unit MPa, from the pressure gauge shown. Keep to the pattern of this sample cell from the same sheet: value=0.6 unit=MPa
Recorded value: value=1.25 unit=MPa
